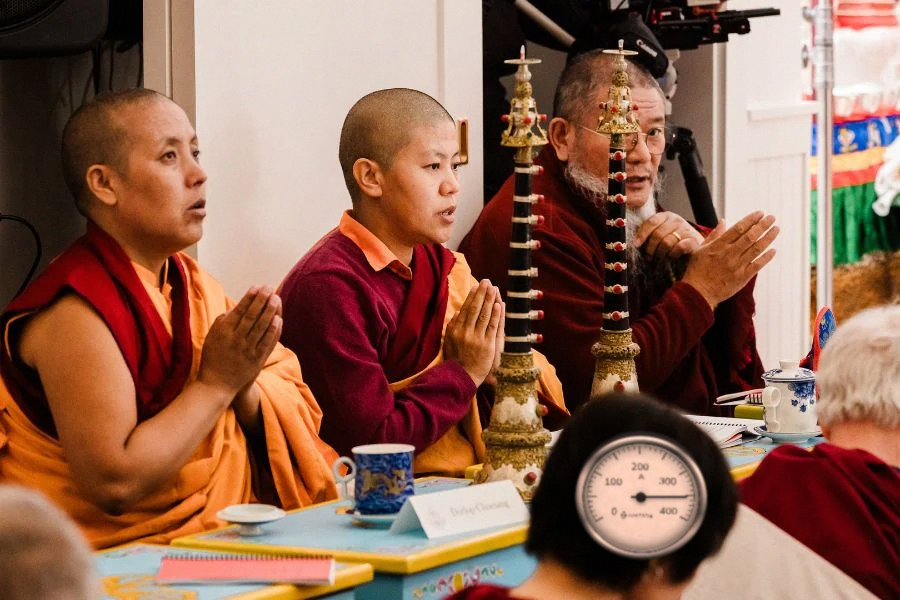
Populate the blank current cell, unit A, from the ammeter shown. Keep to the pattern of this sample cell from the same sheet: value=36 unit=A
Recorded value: value=350 unit=A
